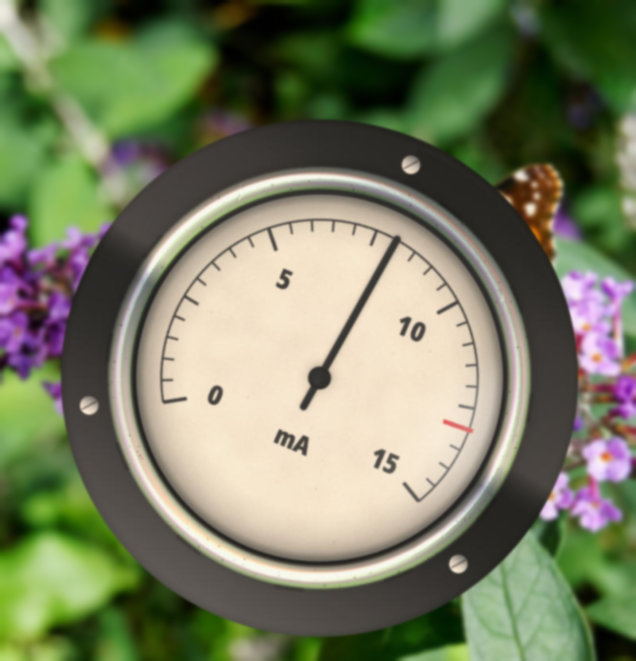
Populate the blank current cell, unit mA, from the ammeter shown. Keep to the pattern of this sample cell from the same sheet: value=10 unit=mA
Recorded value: value=8 unit=mA
